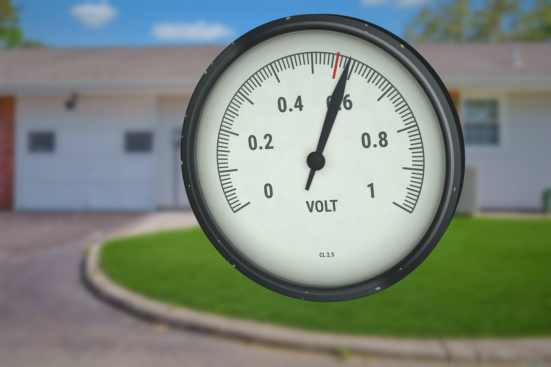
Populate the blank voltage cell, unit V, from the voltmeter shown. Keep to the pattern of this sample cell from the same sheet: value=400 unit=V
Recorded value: value=0.59 unit=V
